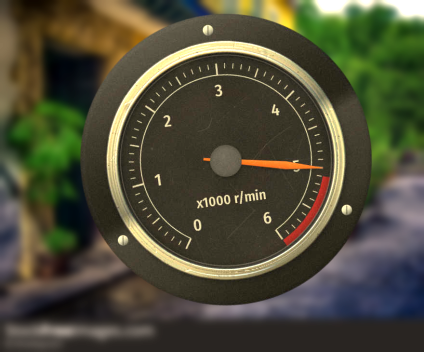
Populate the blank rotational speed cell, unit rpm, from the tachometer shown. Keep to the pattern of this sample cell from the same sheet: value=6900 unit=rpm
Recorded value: value=5000 unit=rpm
